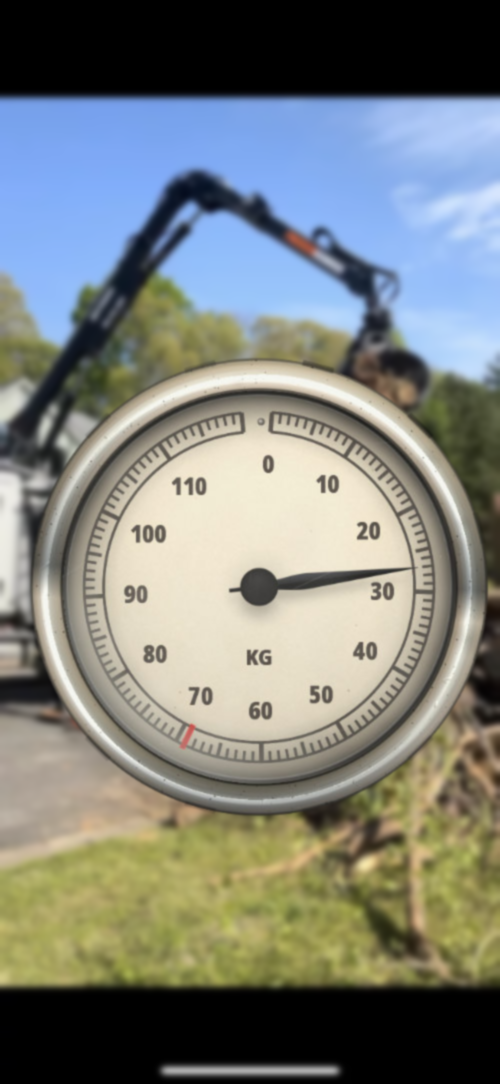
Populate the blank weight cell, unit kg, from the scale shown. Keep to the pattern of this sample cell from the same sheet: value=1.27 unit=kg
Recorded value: value=27 unit=kg
